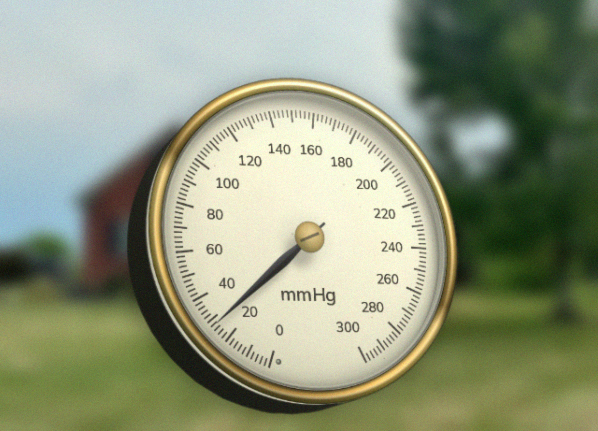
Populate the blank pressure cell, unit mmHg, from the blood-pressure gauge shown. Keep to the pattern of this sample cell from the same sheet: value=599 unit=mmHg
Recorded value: value=28 unit=mmHg
